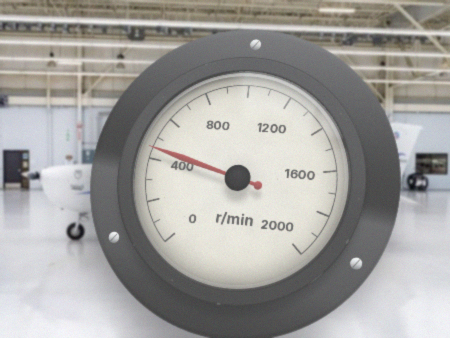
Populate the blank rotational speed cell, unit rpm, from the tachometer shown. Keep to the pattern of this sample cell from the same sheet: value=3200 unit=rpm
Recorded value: value=450 unit=rpm
